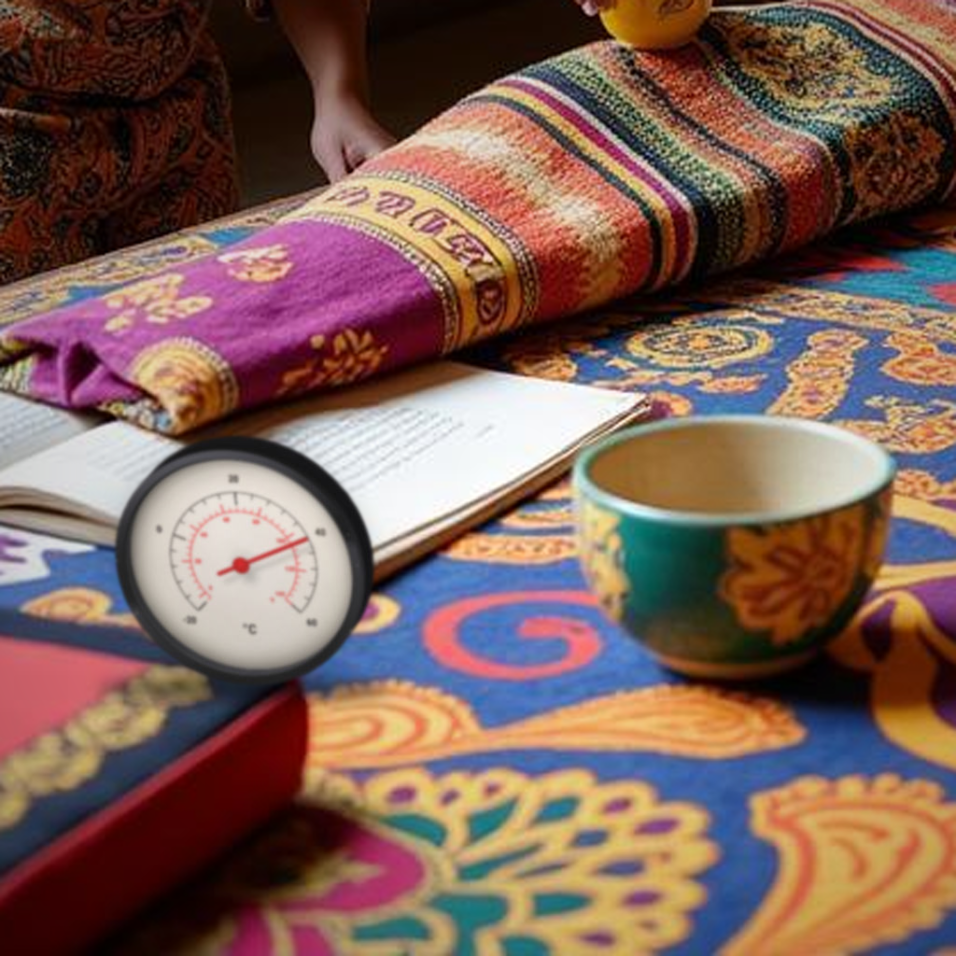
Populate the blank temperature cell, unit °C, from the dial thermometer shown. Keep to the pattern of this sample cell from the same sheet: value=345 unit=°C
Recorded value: value=40 unit=°C
